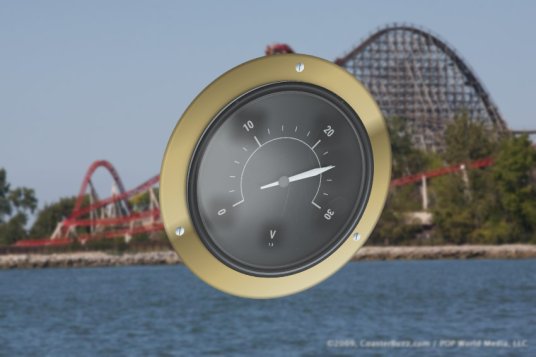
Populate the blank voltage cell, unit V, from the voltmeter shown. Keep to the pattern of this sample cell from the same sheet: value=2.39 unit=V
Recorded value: value=24 unit=V
